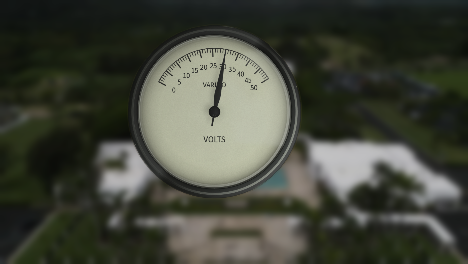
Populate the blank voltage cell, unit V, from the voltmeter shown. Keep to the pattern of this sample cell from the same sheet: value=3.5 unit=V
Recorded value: value=30 unit=V
